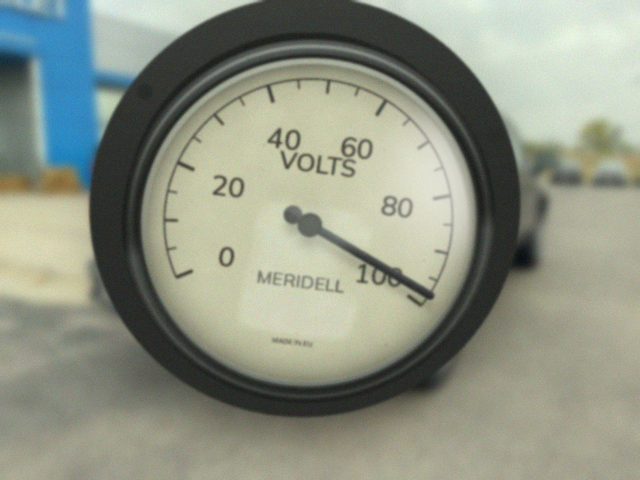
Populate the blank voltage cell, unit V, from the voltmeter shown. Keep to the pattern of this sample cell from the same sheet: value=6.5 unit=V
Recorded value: value=97.5 unit=V
